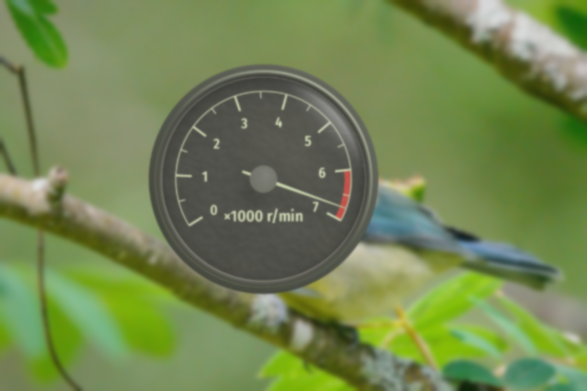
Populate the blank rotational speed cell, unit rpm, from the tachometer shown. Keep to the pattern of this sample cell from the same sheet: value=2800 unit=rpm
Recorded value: value=6750 unit=rpm
